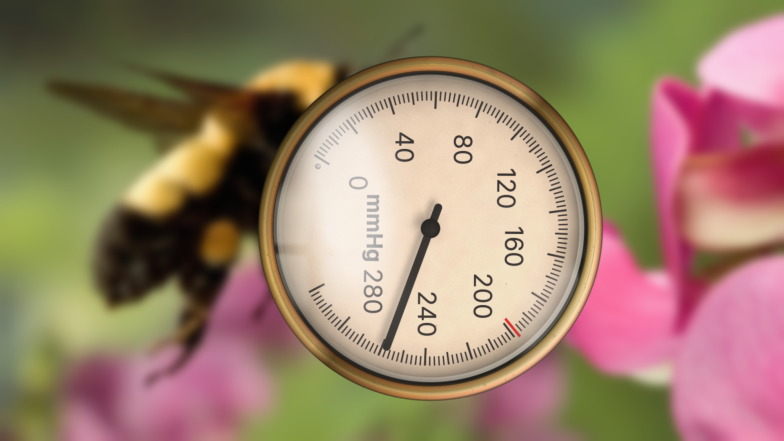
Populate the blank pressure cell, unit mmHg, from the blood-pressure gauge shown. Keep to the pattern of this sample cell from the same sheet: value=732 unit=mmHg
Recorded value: value=258 unit=mmHg
